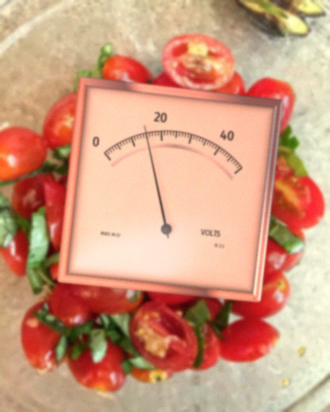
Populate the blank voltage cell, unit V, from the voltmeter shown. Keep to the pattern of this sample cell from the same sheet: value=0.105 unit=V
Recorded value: value=15 unit=V
